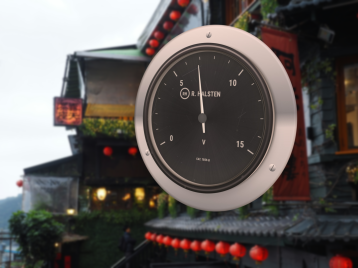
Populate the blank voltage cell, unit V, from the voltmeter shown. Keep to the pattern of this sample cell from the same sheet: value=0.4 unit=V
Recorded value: value=7 unit=V
